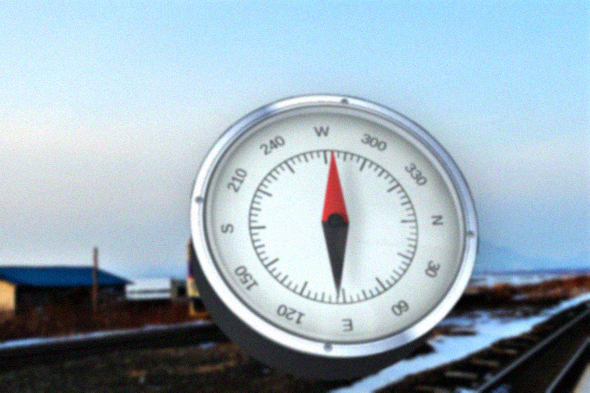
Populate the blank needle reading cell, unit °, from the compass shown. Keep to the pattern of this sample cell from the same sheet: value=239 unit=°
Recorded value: value=275 unit=°
